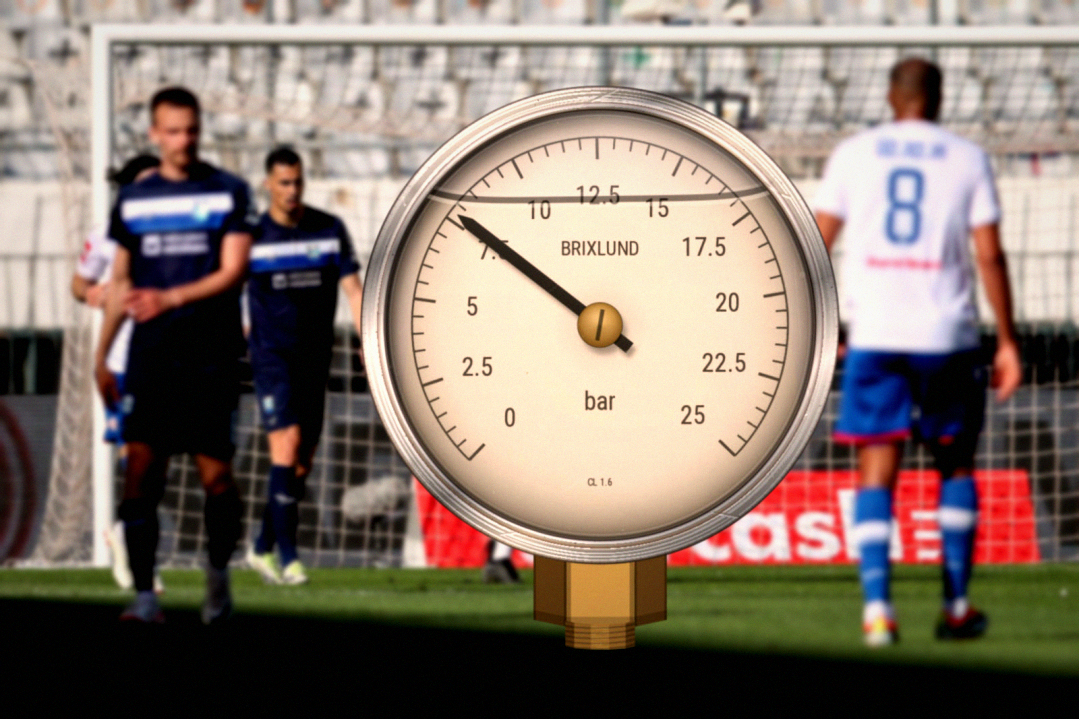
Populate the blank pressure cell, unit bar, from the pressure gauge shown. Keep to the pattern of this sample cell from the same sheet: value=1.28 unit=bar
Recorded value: value=7.75 unit=bar
